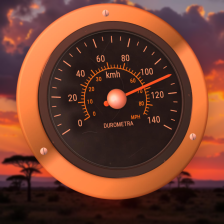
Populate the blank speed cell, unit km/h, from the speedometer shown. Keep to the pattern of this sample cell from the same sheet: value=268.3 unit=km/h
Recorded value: value=110 unit=km/h
